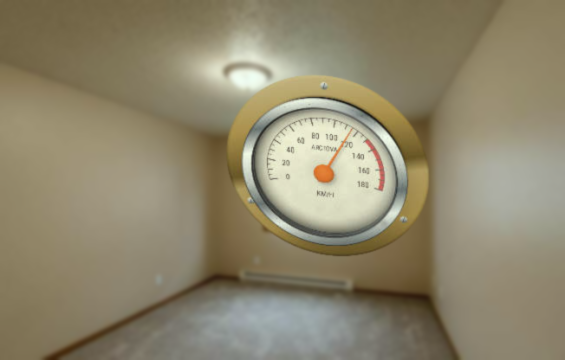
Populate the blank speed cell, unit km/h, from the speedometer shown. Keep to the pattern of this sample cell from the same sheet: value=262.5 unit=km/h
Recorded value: value=115 unit=km/h
